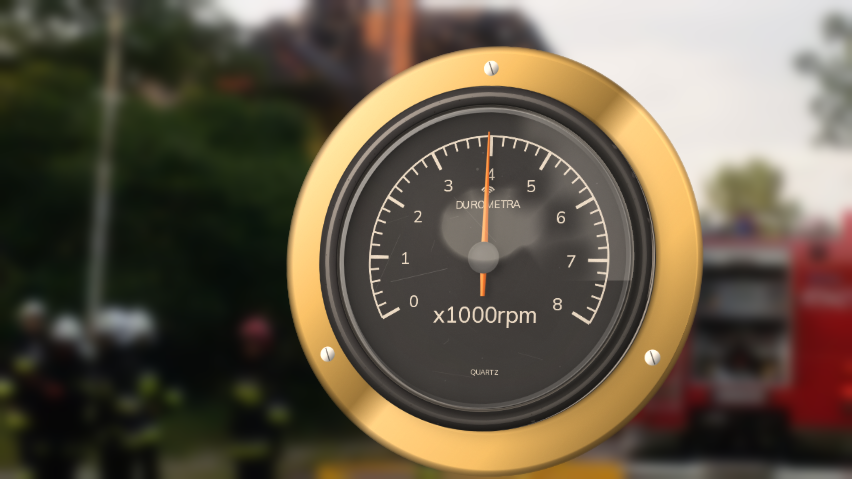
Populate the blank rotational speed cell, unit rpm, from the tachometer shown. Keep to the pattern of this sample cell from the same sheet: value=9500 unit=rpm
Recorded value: value=4000 unit=rpm
